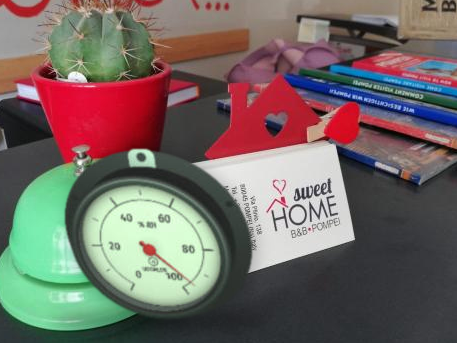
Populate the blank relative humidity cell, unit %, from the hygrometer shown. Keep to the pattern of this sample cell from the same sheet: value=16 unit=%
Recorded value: value=95 unit=%
